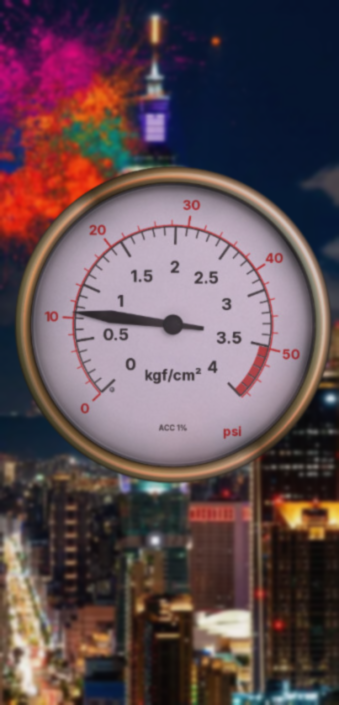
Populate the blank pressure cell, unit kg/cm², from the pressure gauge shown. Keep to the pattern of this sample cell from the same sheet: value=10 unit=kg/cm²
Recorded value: value=0.75 unit=kg/cm²
